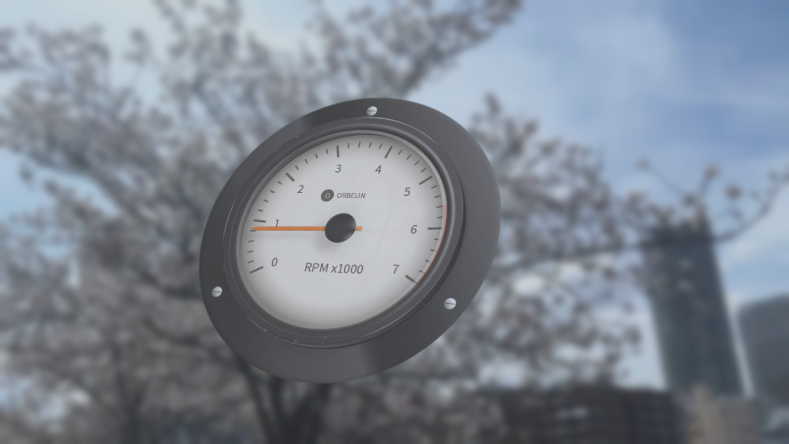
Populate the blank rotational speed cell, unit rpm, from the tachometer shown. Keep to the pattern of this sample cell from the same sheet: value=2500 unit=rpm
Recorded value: value=800 unit=rpm
